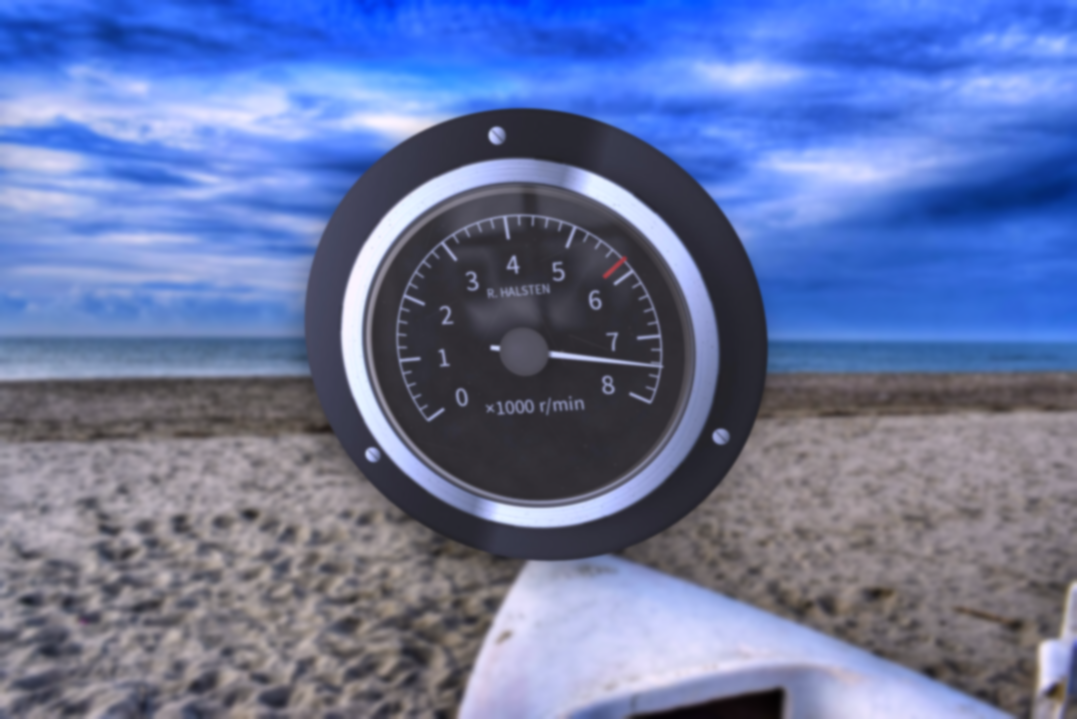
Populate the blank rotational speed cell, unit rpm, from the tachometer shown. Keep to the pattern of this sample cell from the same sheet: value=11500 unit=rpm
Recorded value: value=7400 unit=rpm
